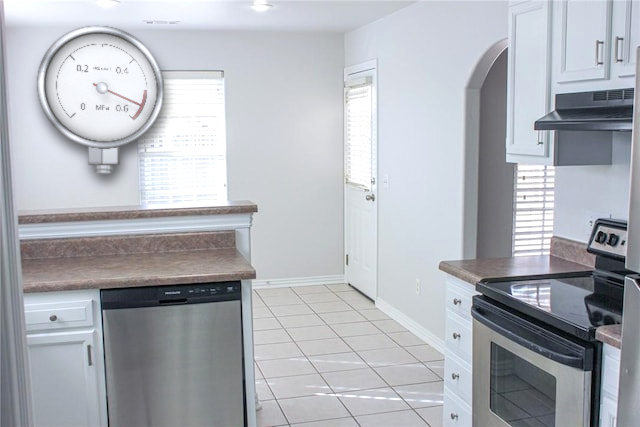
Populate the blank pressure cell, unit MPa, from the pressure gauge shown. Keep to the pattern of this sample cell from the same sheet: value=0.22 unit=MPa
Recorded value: value=0.55 unit=MPa
